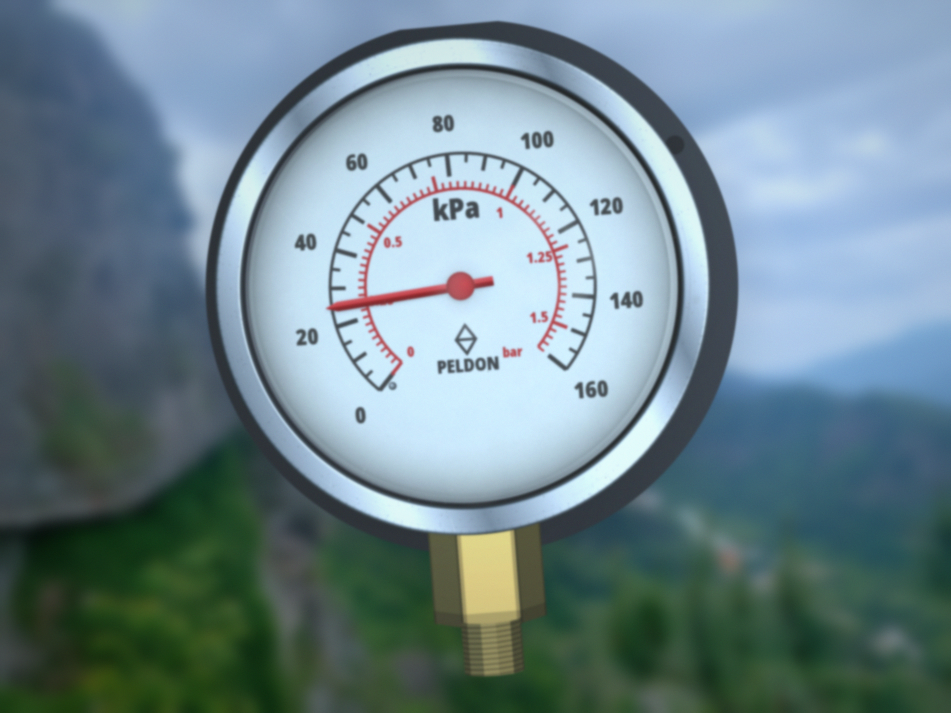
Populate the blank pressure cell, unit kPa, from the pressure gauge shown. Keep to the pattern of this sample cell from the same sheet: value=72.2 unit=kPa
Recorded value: value=25 unit=kPa
